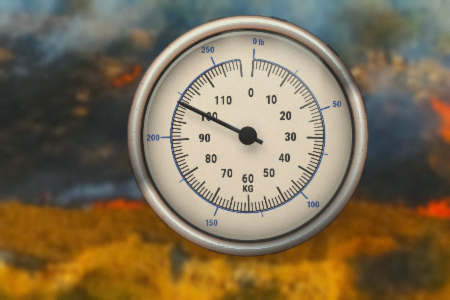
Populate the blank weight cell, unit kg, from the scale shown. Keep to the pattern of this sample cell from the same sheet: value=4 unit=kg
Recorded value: value=100 unit=kg
